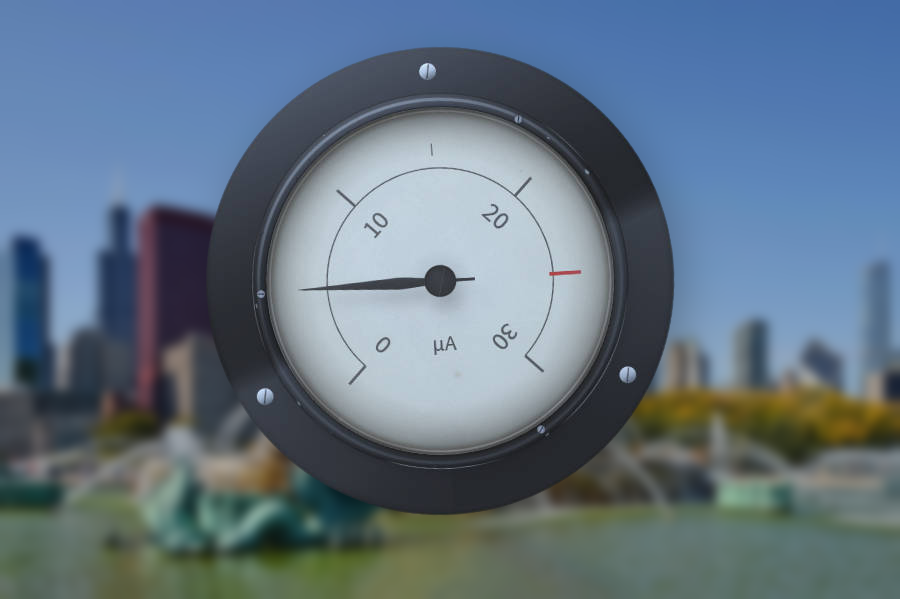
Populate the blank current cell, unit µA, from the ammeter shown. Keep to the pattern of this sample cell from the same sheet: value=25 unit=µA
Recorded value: value=5 unit=µA
